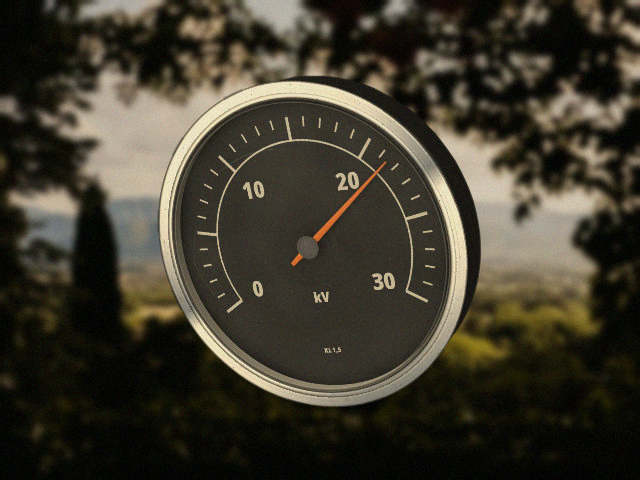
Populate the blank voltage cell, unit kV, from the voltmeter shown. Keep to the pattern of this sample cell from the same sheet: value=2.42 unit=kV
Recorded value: value=21.5 unit=kV
